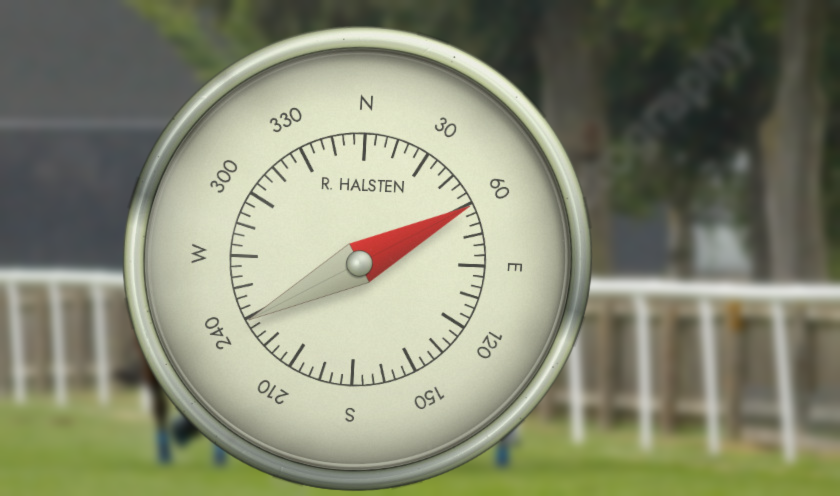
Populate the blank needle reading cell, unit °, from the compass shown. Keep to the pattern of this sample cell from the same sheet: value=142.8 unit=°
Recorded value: value=60 unit=°
